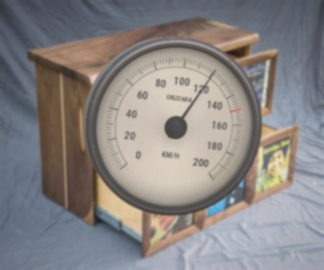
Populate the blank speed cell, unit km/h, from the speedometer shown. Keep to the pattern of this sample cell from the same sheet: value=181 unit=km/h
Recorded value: value=120 unit=km/h
